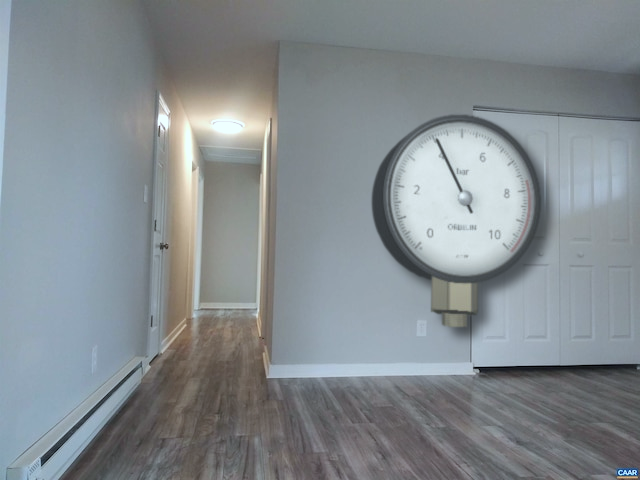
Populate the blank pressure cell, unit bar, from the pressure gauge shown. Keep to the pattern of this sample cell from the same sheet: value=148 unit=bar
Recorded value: value=4 unit=bar
